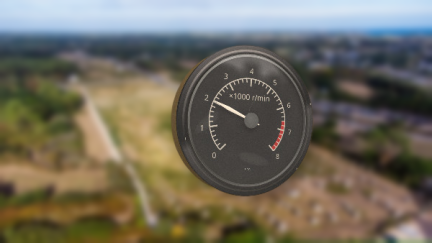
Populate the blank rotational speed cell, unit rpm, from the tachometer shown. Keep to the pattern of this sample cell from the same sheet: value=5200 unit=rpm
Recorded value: value=2000 unit=rpm
